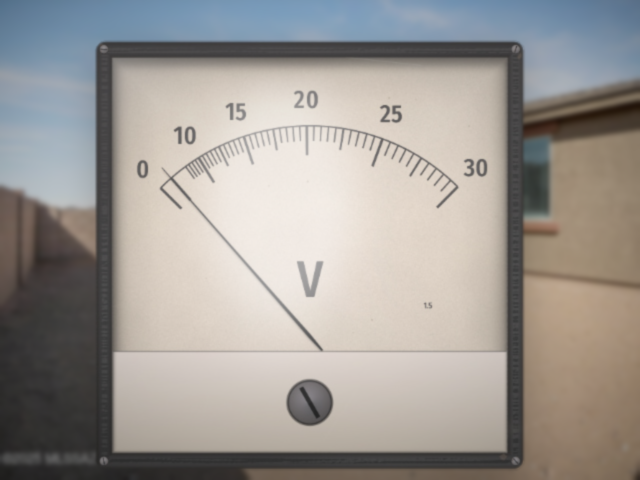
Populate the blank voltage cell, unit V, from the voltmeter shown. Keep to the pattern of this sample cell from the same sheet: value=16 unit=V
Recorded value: value=5 unit=V
